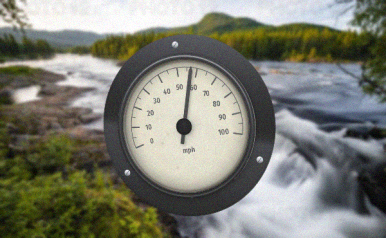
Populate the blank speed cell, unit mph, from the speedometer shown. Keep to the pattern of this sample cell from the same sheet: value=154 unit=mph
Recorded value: value=57.5 unit=mph
